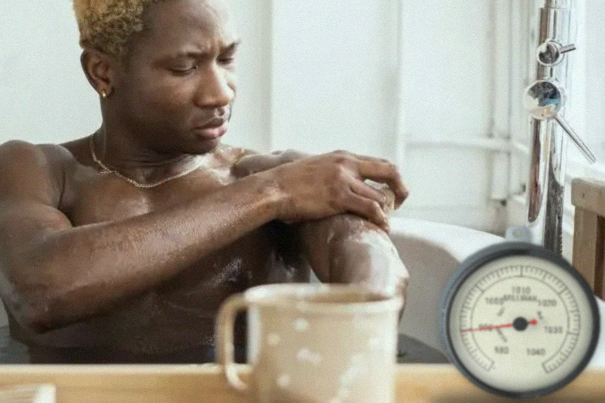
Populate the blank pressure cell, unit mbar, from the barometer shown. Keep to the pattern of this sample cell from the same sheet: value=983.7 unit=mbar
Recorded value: value=990 unit=mbar
